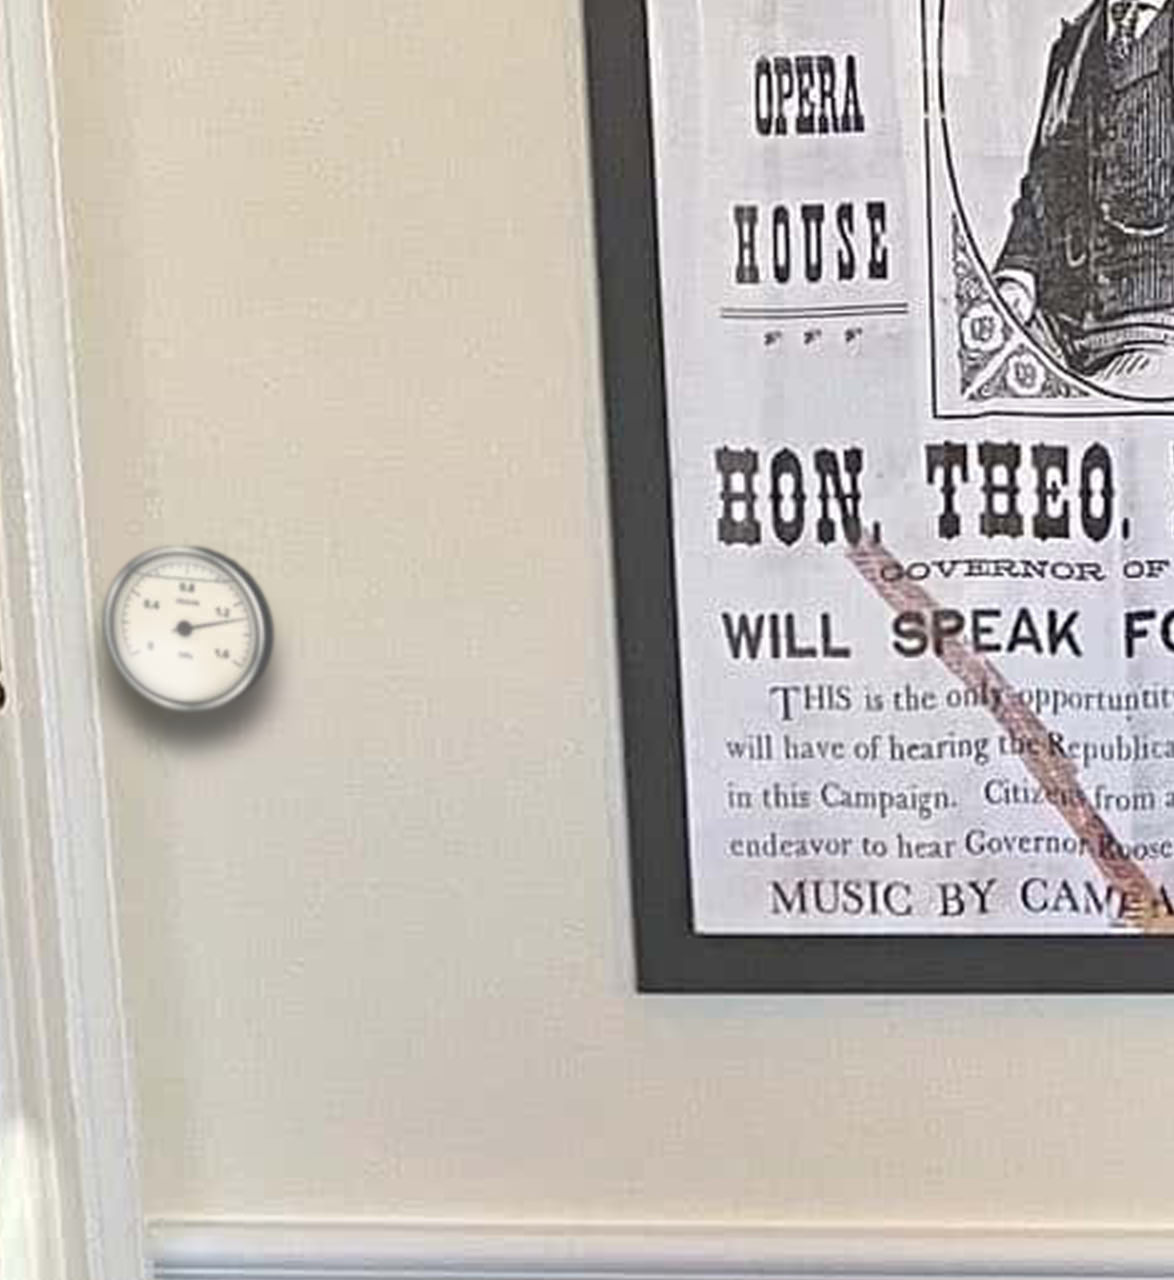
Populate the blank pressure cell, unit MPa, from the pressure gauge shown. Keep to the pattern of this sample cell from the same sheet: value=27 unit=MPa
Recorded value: value=1.3 unit=MPa
